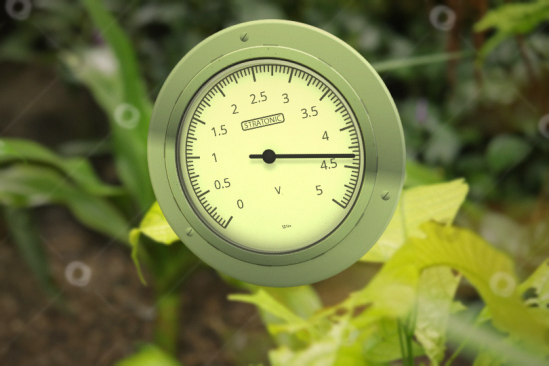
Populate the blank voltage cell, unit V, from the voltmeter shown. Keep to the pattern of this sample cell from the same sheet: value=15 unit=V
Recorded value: value=4.35 unit=V
